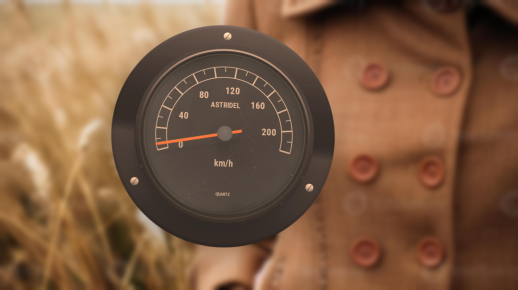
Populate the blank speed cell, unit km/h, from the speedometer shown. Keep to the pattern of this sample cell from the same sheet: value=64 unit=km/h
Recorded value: value=5 unit=km/h
